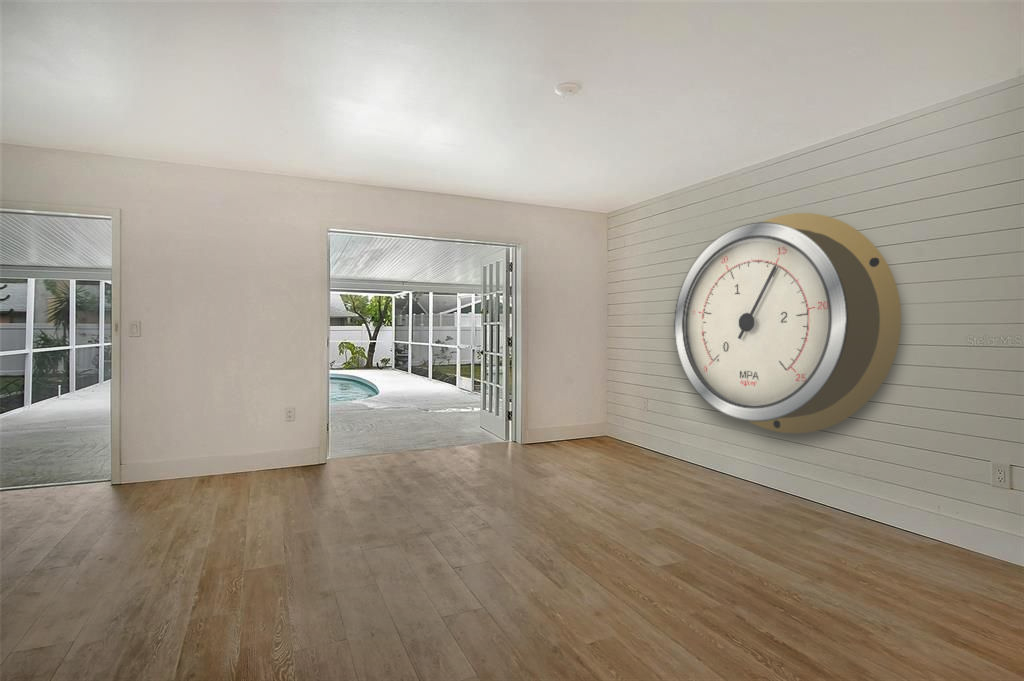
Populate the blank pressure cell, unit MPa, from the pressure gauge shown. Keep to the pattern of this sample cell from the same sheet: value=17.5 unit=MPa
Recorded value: value=1.5 unit=MPa
